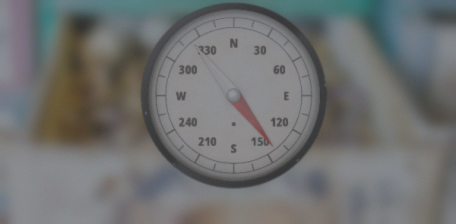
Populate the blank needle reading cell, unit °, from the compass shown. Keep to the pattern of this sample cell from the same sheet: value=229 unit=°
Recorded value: value=142.5 unit=°
